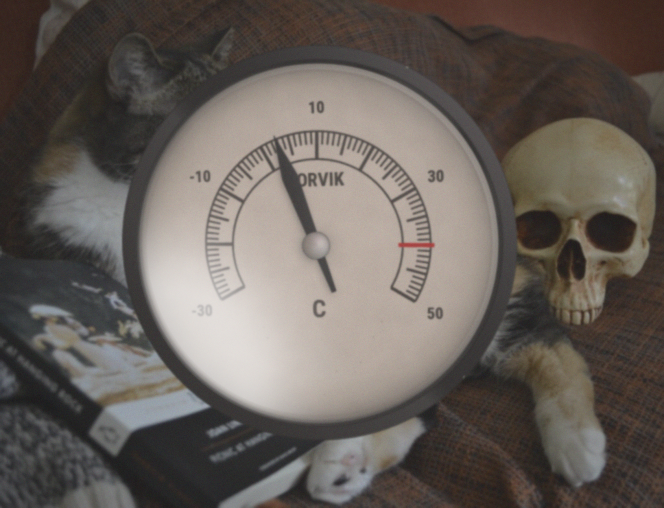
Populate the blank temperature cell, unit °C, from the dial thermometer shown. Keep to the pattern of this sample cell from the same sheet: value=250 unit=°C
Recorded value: value=3 unit=°C
